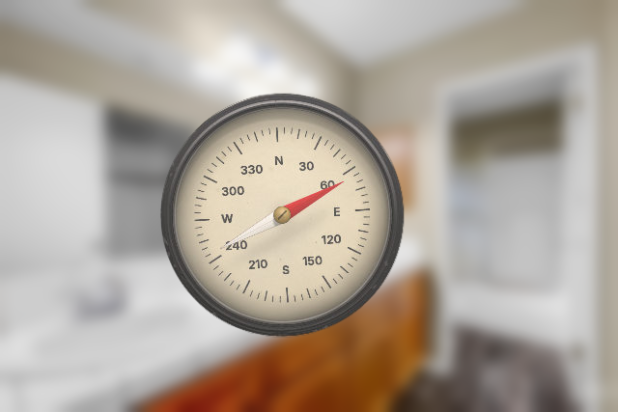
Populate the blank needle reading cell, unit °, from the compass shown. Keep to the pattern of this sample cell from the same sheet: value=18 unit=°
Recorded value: value=65 unit=°
